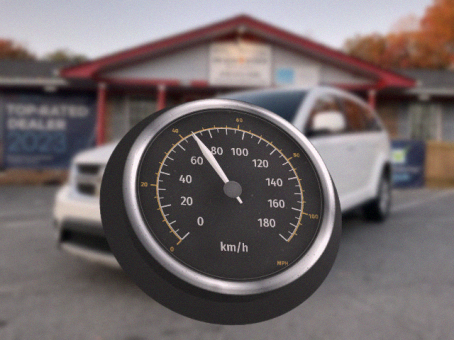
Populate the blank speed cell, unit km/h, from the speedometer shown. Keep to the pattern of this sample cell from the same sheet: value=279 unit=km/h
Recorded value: value=70 unit=km/h
